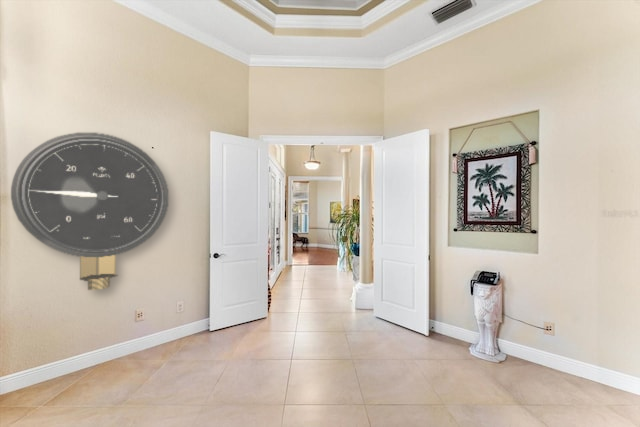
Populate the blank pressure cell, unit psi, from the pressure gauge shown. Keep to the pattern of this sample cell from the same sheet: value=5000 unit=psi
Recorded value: value=10 unit=psi
